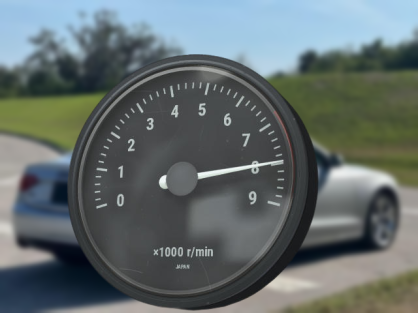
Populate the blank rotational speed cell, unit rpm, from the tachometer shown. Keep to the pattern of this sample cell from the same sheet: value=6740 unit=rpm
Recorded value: value=8000 unit=rpm
